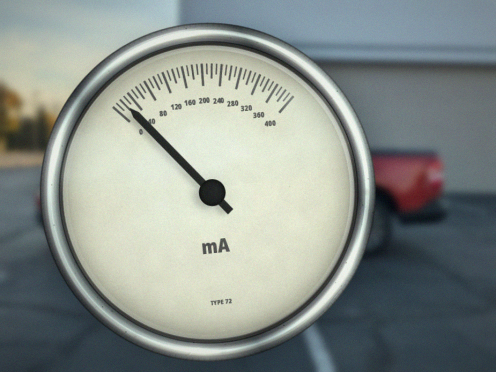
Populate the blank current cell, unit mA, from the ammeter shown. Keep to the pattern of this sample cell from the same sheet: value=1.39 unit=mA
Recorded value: value=20 unit=mA
